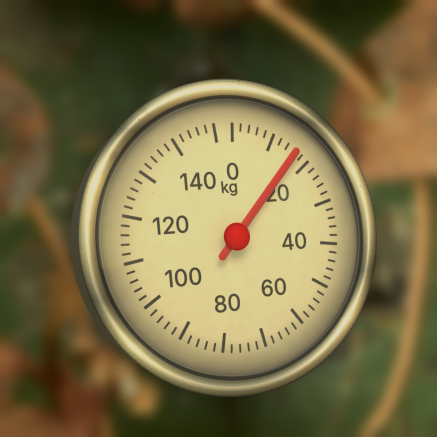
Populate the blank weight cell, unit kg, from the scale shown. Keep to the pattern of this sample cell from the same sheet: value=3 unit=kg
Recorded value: value=16 unit=kg
